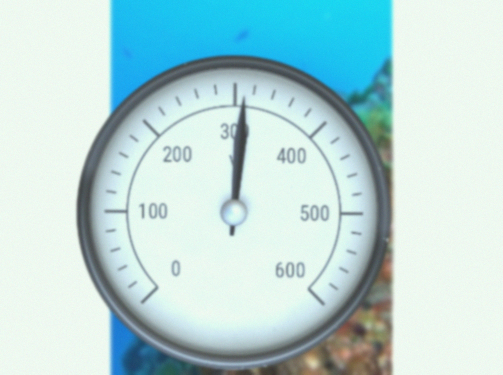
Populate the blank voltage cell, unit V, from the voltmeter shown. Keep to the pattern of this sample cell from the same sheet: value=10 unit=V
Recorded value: value=310 unit=V
